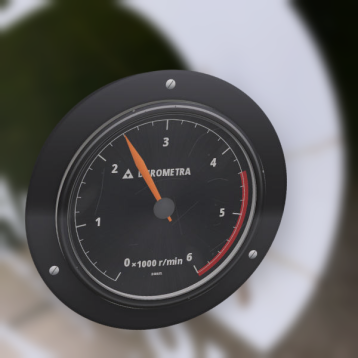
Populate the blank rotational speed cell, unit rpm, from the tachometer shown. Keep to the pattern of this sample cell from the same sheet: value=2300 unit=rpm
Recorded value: value=2400 unit=rpm
